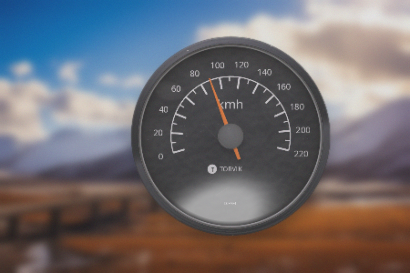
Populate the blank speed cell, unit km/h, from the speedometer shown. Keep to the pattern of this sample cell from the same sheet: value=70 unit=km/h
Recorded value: value=90 unit=km/h
